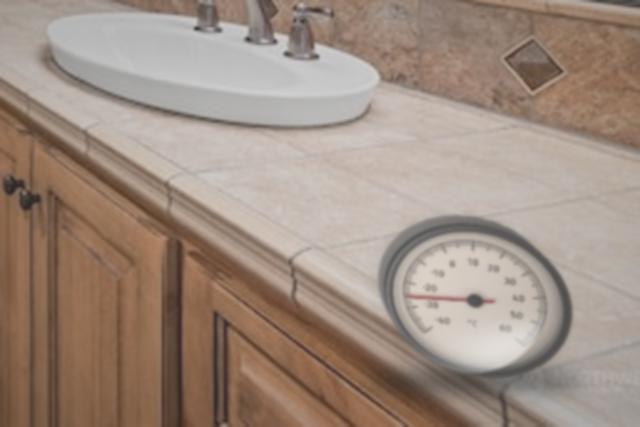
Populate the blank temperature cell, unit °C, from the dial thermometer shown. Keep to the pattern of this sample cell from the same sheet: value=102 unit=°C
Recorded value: value=-25 unit=°C
